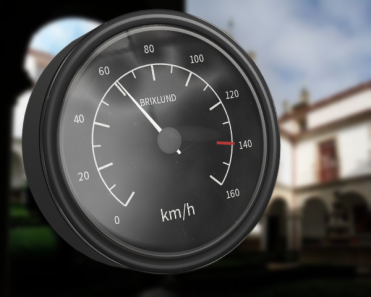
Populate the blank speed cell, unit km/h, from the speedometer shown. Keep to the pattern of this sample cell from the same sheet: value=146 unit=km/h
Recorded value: value=60 unit=km/h
